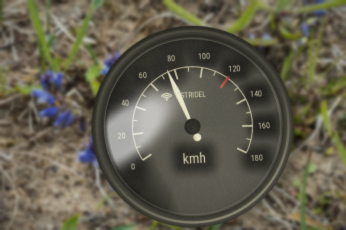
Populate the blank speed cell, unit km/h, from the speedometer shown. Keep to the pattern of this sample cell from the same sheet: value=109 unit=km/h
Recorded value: value=75 unit=km/h
